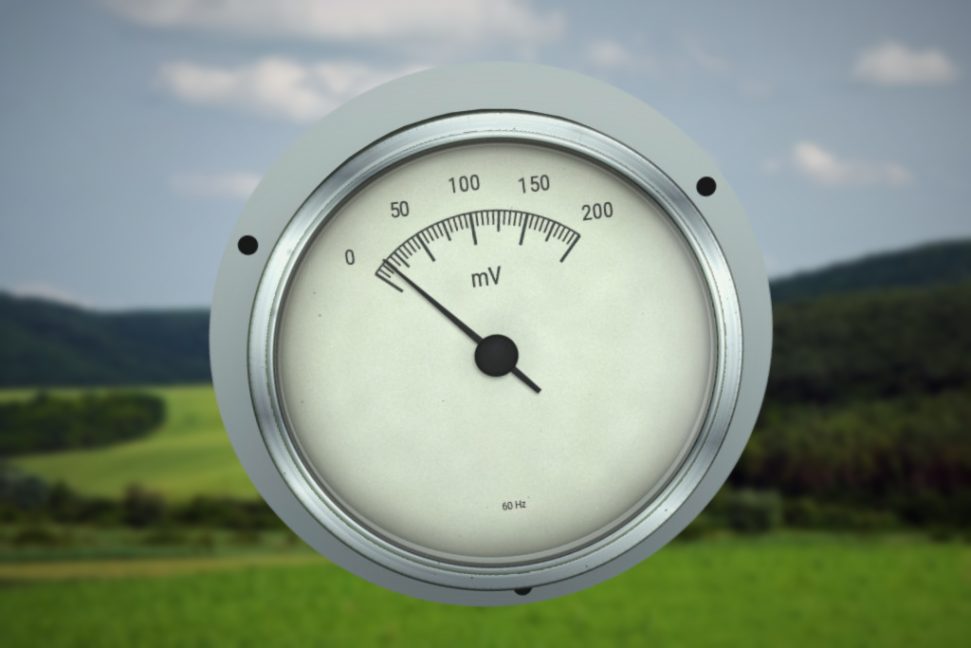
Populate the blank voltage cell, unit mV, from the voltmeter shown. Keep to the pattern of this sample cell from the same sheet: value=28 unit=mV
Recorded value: value=15 unit=mV
